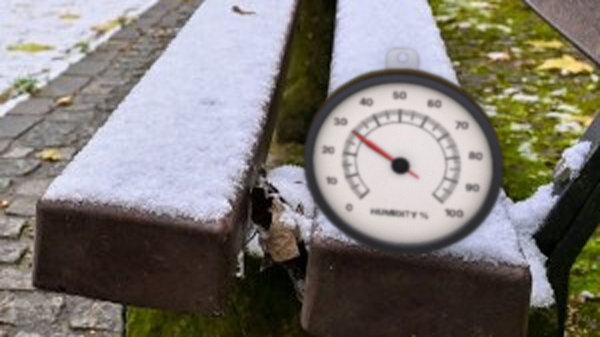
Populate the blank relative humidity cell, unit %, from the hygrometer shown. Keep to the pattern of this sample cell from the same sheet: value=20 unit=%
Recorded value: value=30 unit=%
